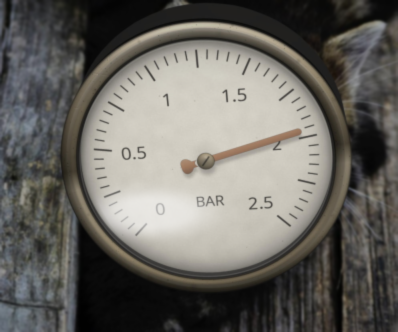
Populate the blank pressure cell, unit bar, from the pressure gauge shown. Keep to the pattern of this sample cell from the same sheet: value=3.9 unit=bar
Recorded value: value=1.95 unit=bar
